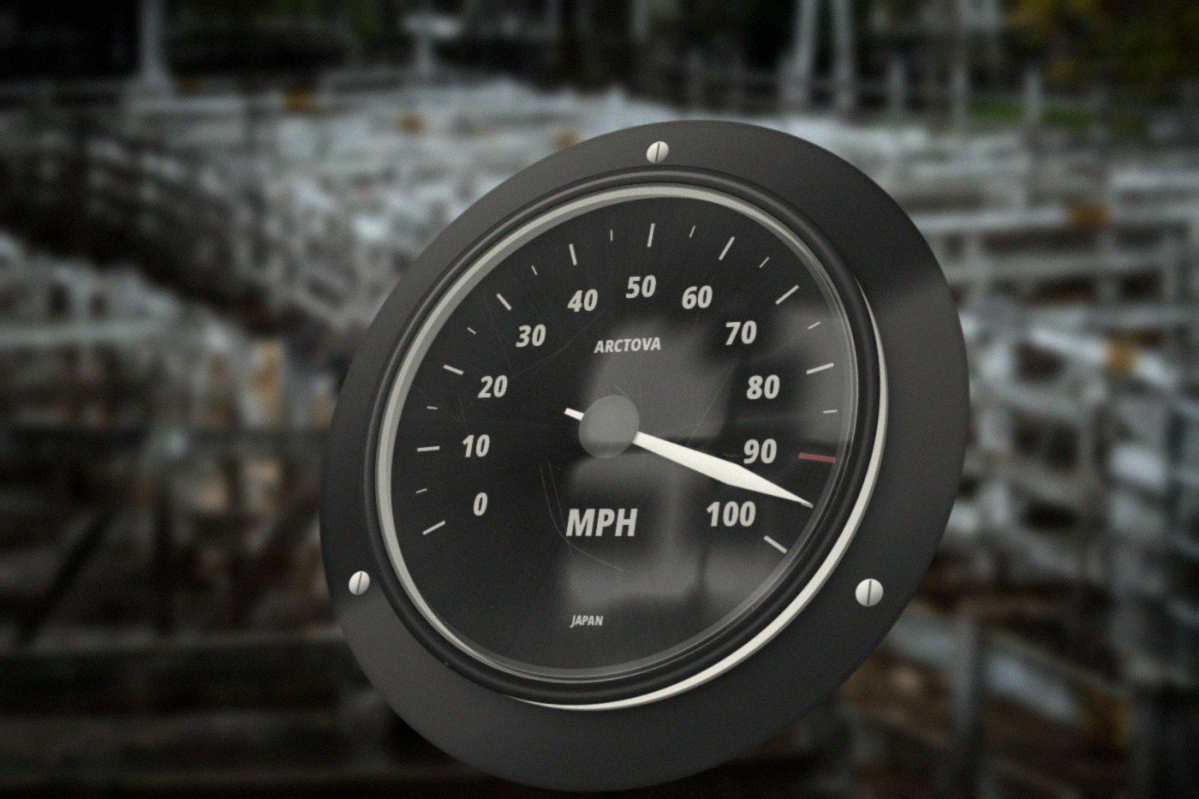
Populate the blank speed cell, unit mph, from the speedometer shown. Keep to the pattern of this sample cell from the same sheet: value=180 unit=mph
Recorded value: value=95 unit=mph
